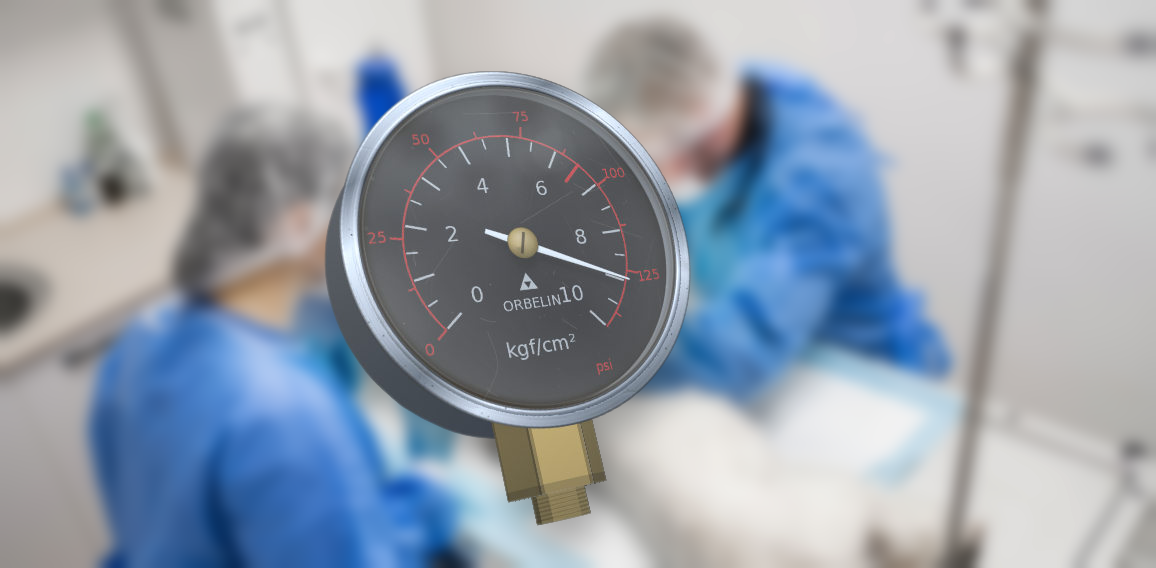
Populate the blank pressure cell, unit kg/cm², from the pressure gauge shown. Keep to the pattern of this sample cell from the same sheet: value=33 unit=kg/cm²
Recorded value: value=9 unit=kg/cm²
